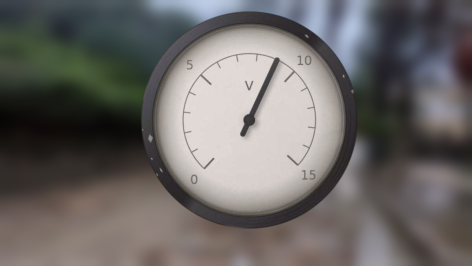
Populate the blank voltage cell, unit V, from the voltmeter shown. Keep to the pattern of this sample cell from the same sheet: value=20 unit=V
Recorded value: value=9 unit=V
